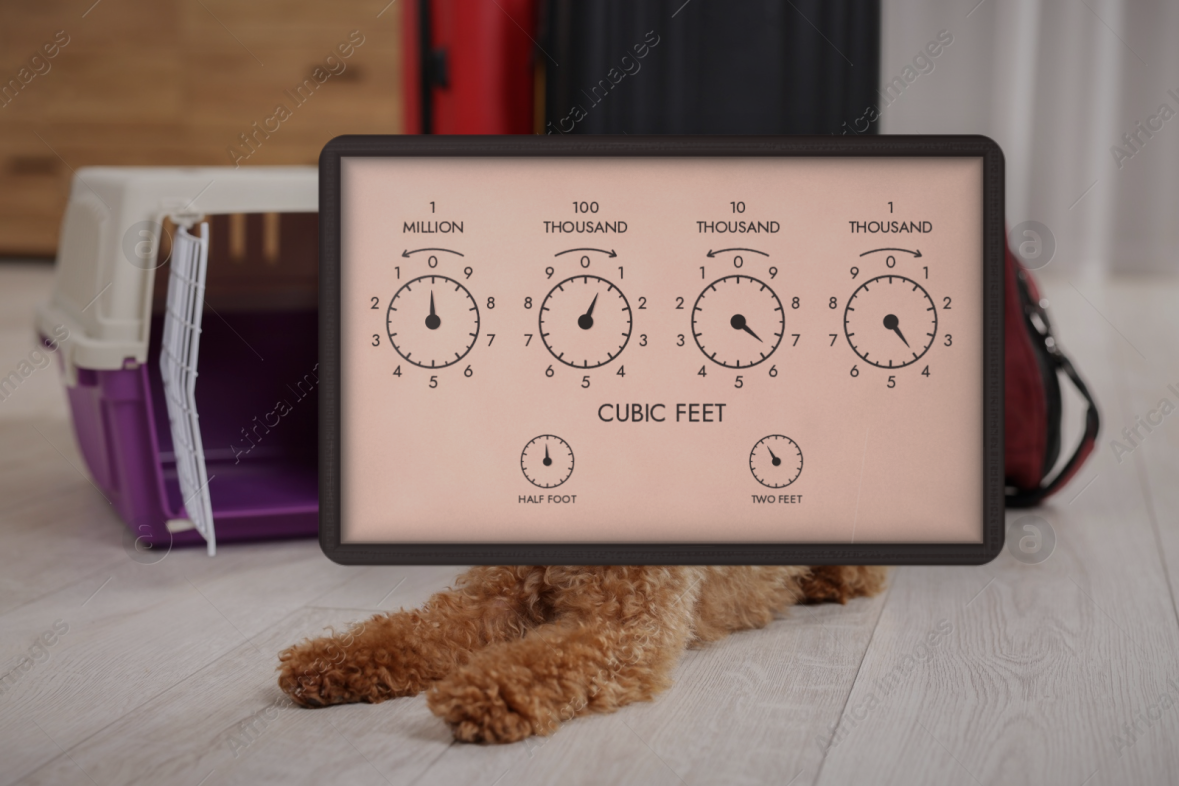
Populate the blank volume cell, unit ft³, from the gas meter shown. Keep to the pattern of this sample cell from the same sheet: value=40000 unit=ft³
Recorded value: value=6400 unit=ft³
